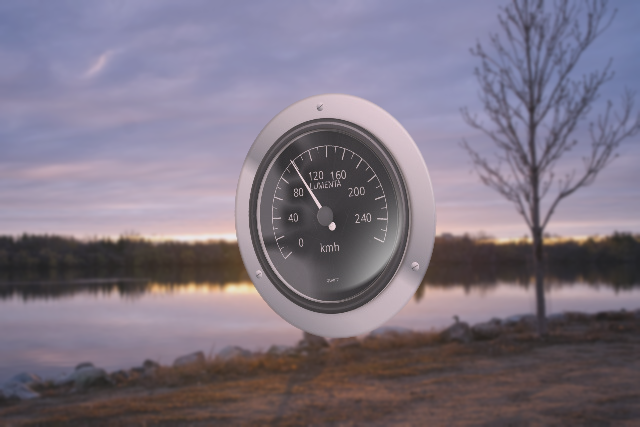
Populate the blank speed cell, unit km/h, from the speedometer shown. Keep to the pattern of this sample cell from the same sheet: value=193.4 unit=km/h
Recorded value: value=100 unit=km/h
